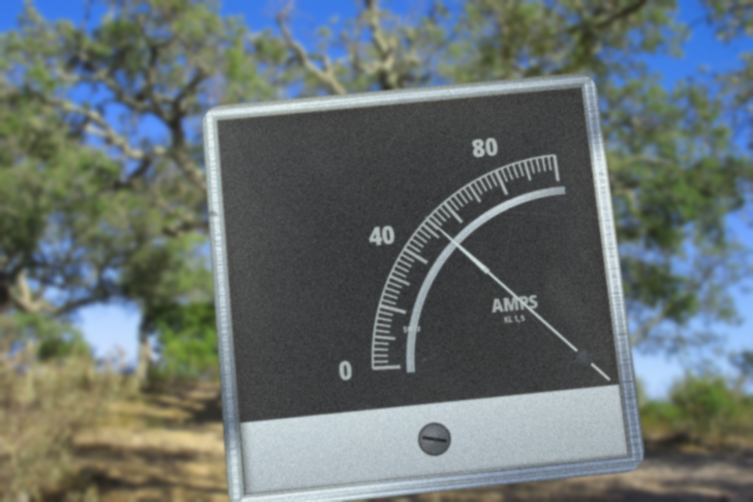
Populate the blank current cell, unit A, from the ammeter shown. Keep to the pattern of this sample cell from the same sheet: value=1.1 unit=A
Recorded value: value=52 unit=A
